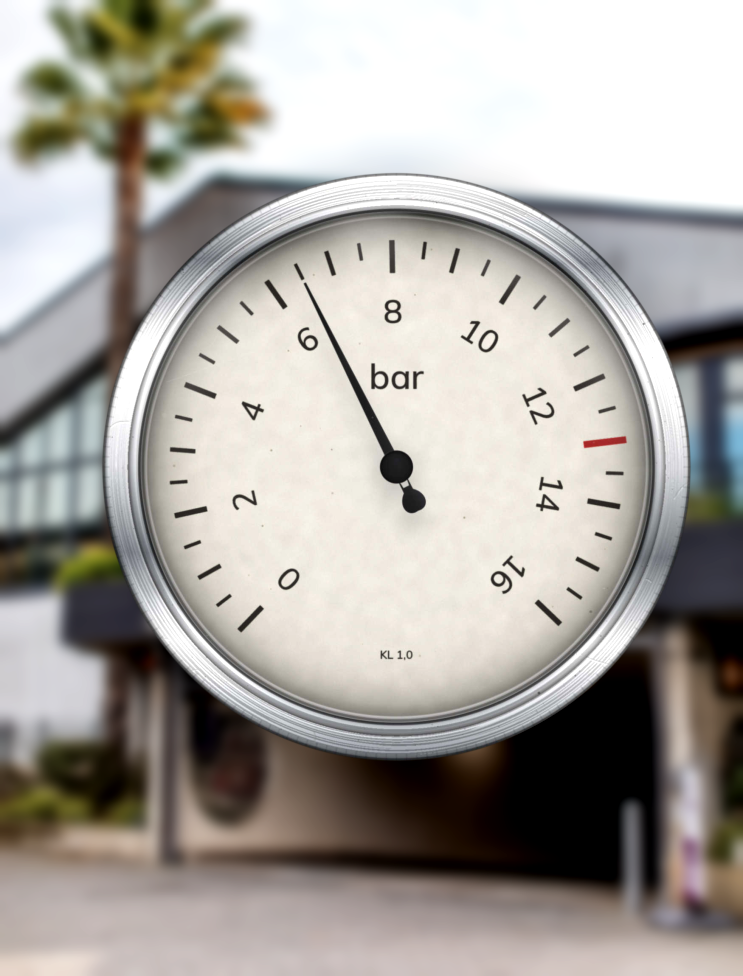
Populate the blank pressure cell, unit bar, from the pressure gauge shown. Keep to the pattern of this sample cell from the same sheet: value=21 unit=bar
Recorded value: value=6.5 unit=bar
